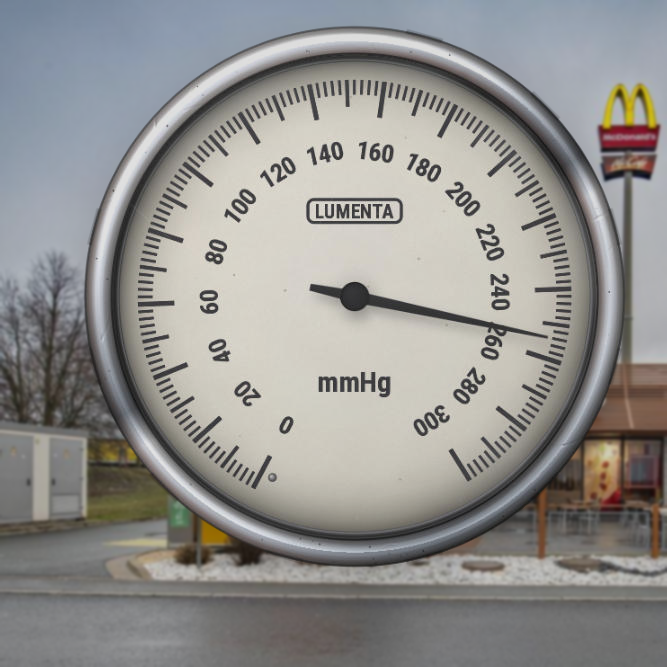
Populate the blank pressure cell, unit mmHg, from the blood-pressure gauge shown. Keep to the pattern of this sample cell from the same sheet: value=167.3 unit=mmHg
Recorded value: value=254 unit=mmHg
